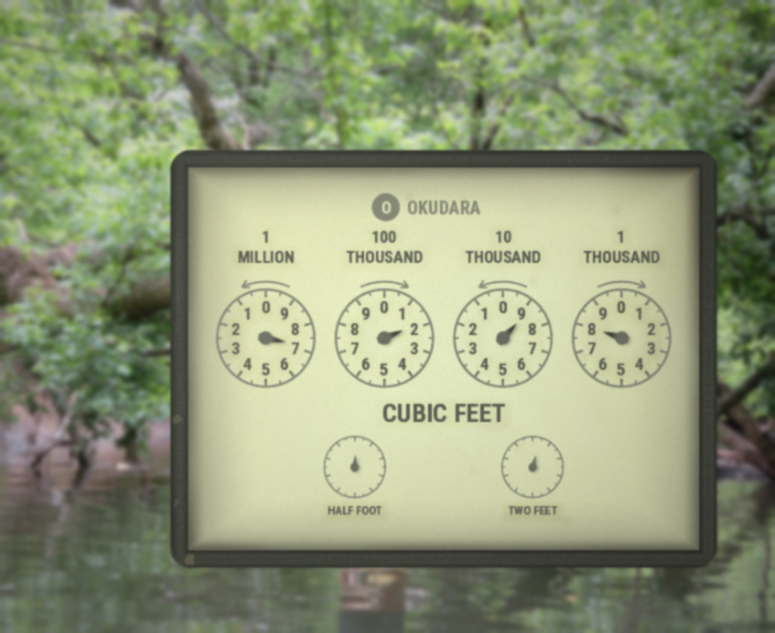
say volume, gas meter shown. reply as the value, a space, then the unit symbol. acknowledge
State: 718800 ft³
